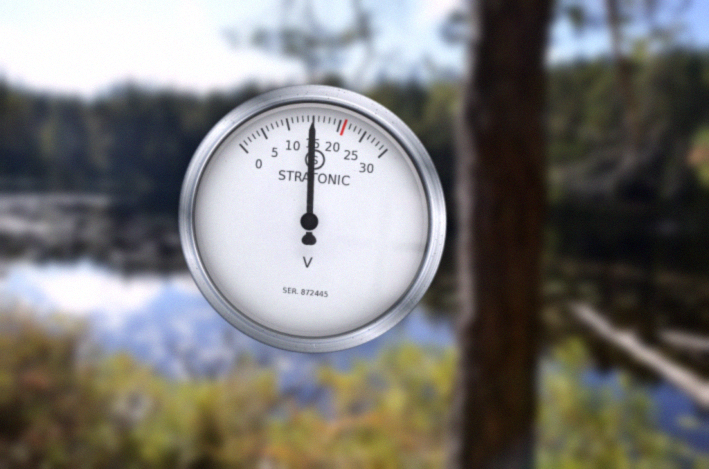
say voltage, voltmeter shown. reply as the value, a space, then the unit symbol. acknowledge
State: 15 V
